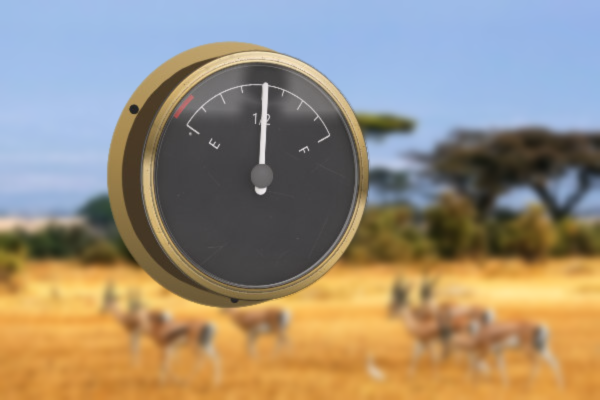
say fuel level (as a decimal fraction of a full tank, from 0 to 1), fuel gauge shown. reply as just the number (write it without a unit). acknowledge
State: 0.5
